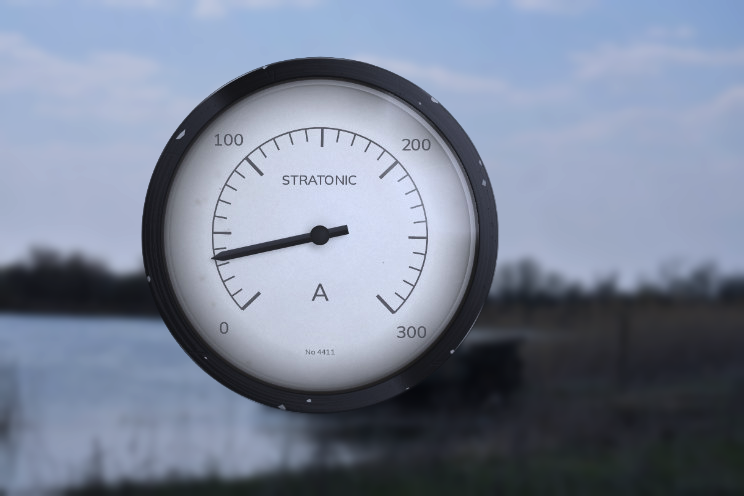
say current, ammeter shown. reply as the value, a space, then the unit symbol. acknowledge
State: 35 A
